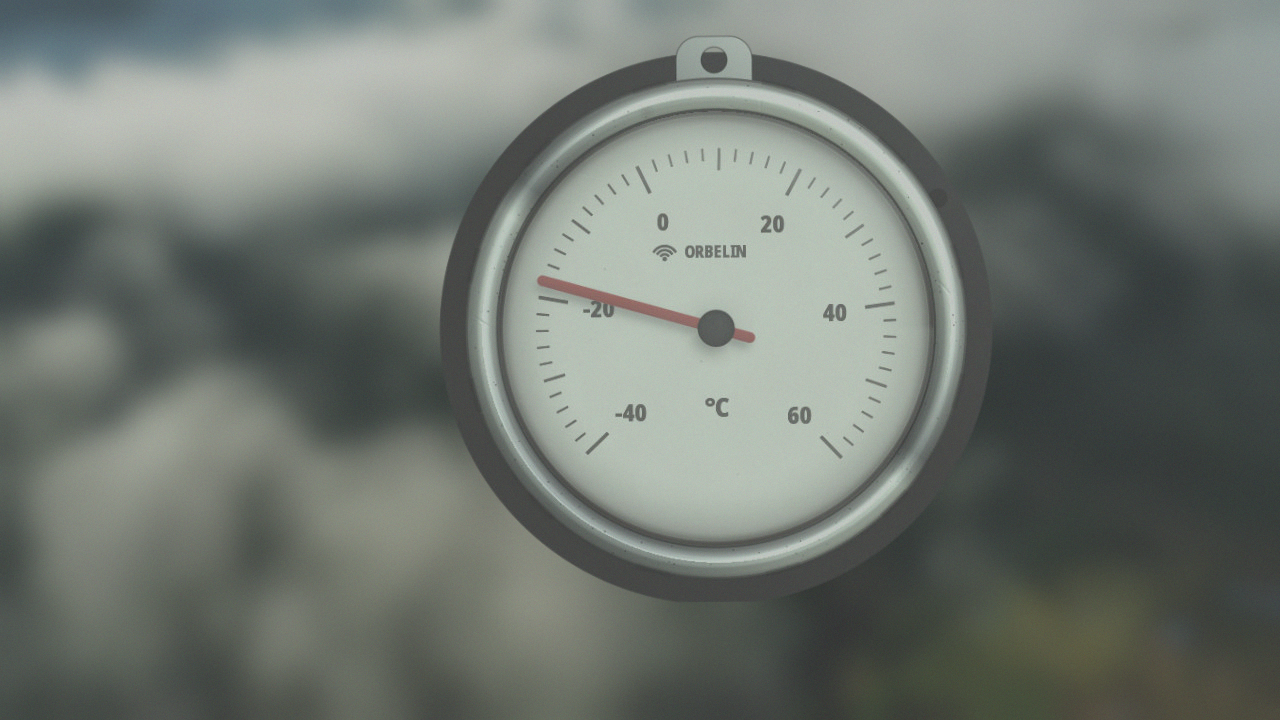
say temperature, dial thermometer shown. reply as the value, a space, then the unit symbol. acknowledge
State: -18 °C
